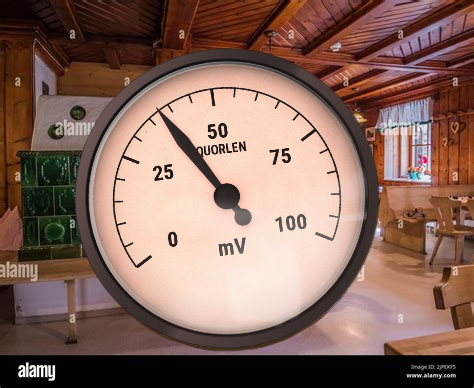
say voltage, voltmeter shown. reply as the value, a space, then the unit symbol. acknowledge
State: 37.5 mV
